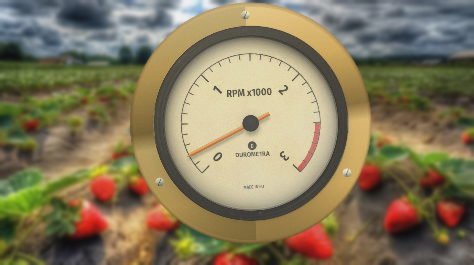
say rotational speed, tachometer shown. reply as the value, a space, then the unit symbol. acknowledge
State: 200 rpm
